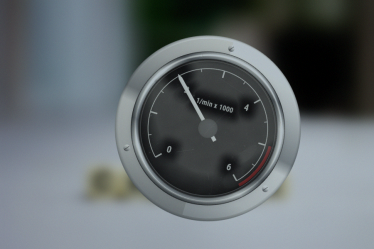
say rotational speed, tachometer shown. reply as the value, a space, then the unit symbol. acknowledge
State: 2000 rpm
